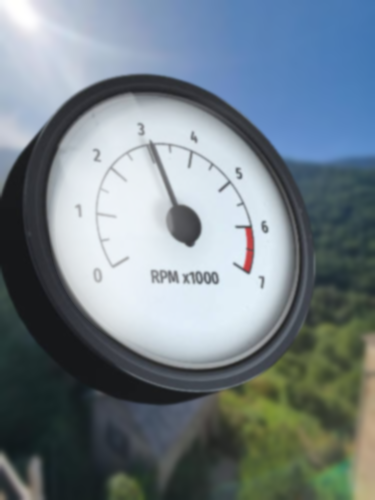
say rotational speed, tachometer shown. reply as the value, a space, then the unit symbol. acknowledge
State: 3000 rpm
